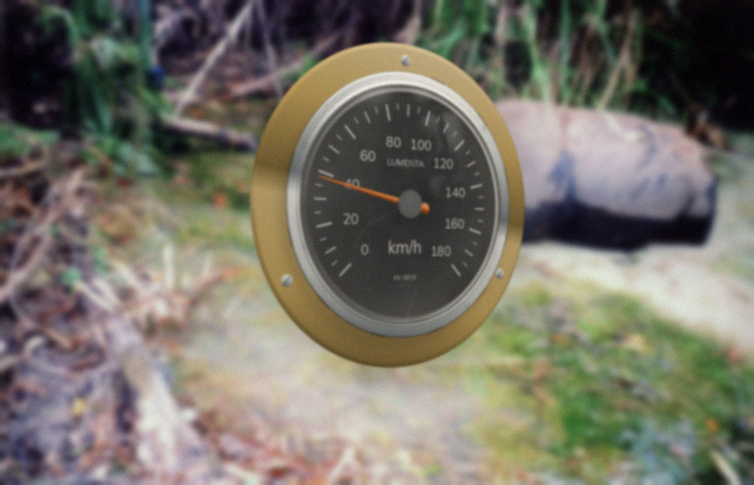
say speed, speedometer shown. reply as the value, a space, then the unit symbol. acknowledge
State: 37.5 km/h
